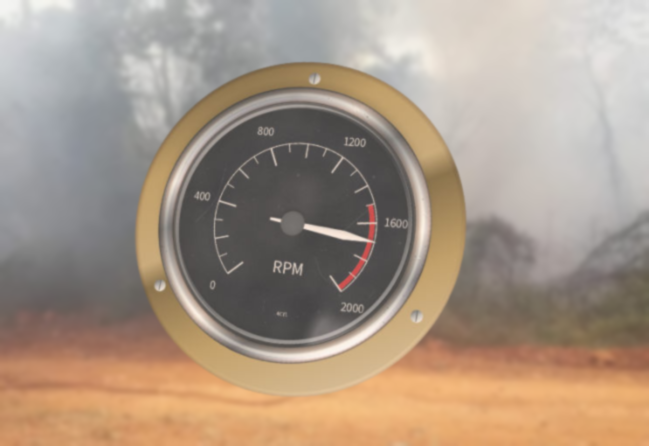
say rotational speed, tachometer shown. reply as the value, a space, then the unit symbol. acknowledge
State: 1700 rpm
